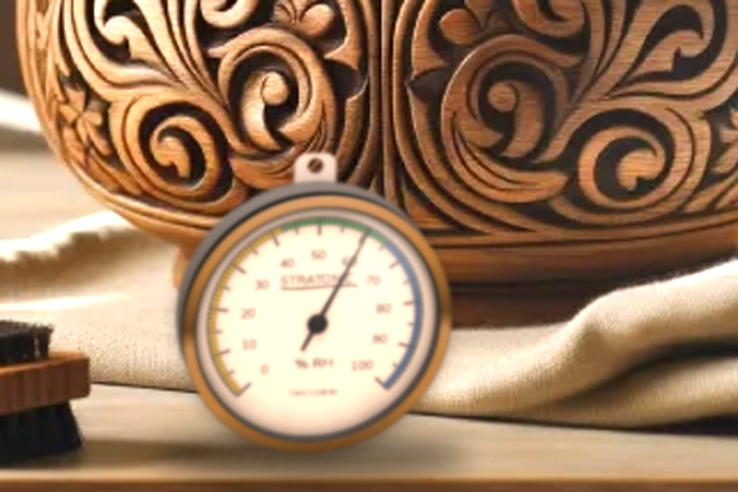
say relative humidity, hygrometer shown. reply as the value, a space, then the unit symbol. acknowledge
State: 60 %
